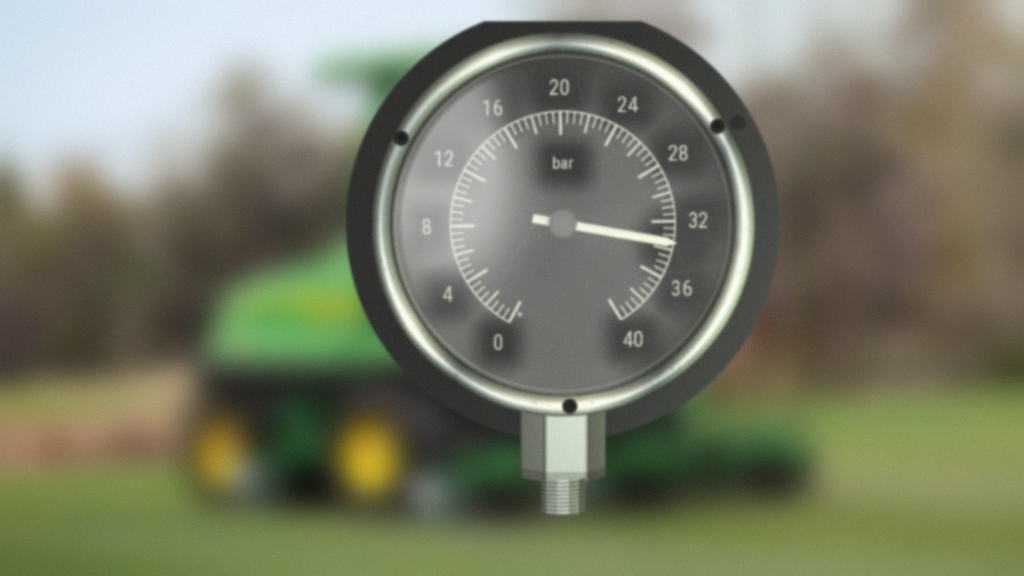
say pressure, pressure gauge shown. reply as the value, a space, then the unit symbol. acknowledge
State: 33.5 bar
